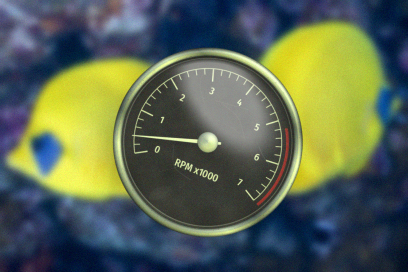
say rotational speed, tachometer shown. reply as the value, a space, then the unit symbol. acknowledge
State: 400 rpm
